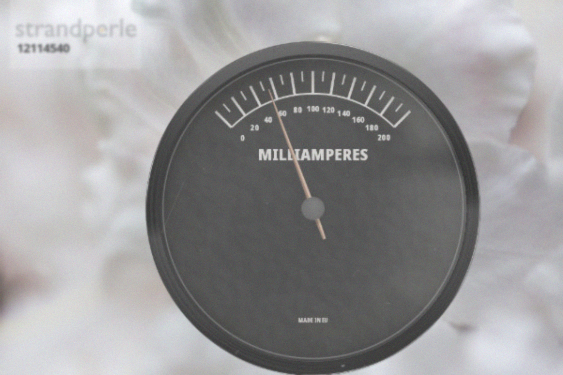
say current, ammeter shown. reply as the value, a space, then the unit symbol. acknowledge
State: 55 mA
